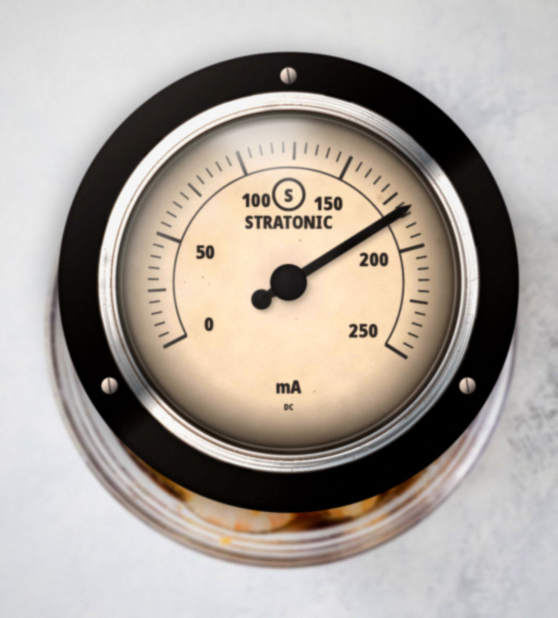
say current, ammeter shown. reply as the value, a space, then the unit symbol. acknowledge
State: 182.5 mA
